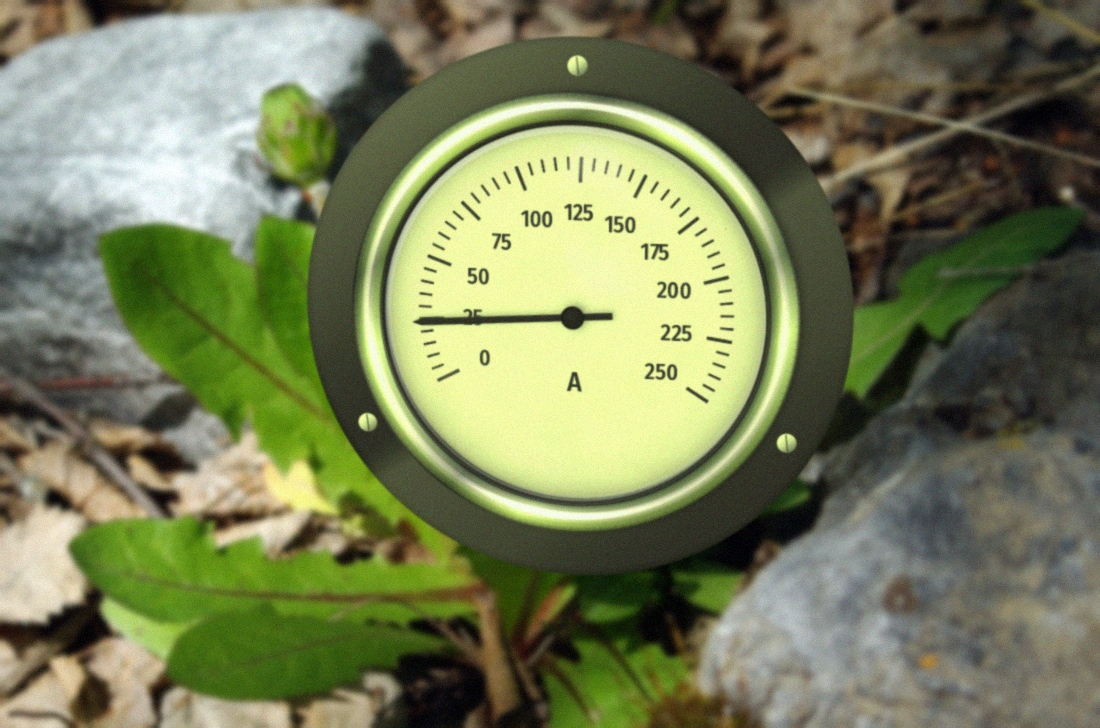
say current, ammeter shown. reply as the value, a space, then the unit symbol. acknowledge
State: 25 A
